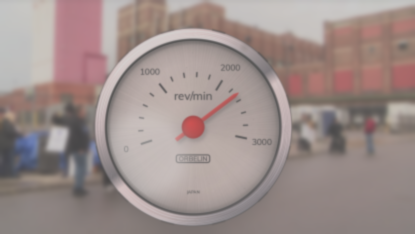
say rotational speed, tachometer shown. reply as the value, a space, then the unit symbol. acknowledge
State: 2300 rpm
